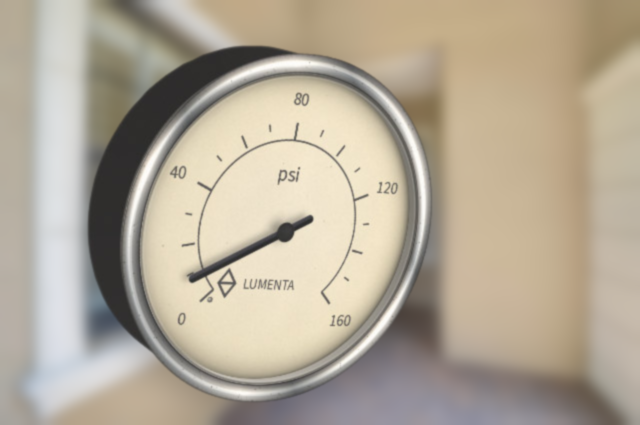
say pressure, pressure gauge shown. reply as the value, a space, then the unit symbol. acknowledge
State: 10 psi
